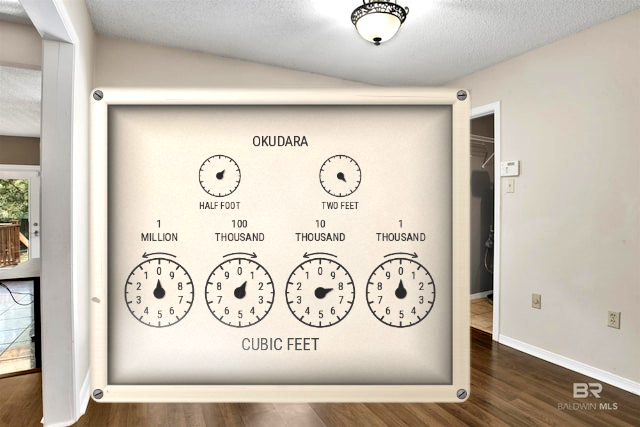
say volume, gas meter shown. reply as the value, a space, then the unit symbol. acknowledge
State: 8000 ft³
